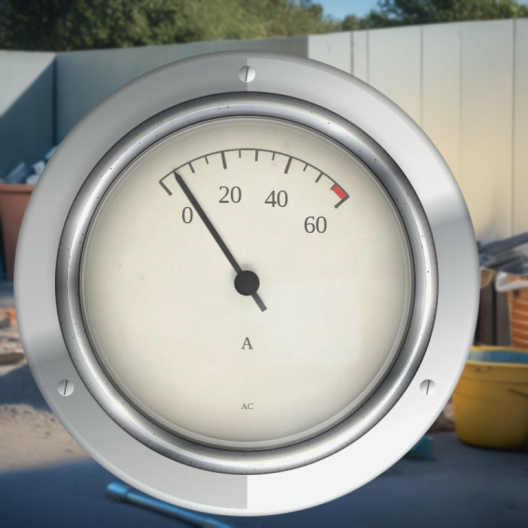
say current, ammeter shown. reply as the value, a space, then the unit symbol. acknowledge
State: 5 A
